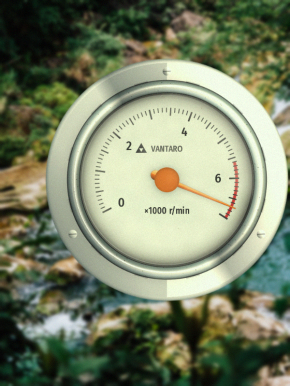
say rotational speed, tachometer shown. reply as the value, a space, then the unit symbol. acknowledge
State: 6700 rpm
